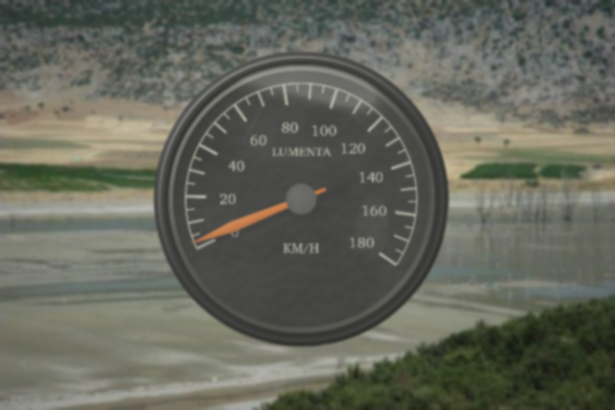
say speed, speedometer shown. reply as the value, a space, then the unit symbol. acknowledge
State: 2.5 km/h
